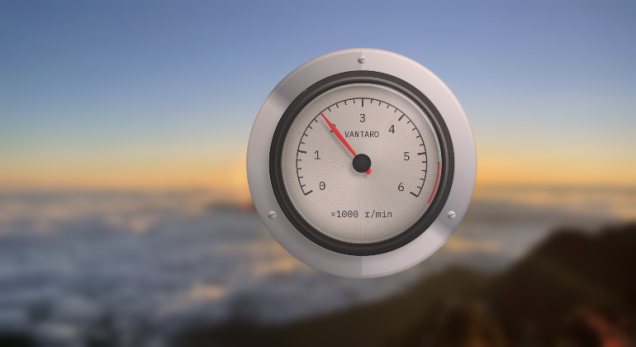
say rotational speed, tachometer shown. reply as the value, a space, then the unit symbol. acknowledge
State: 2000 rpm
